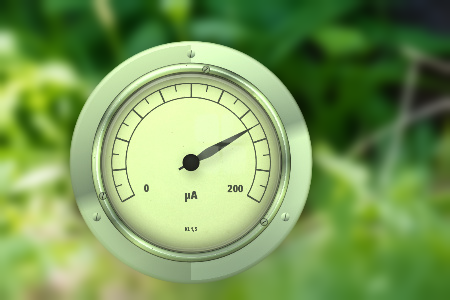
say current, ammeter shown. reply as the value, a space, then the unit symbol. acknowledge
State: 150 µA
